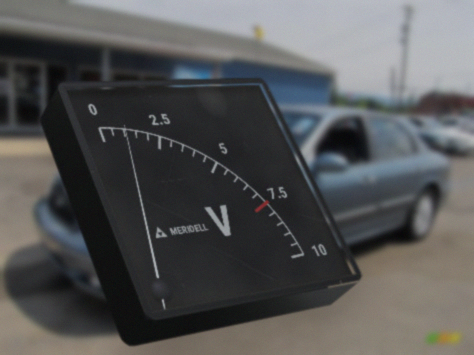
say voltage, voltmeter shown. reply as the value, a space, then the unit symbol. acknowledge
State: 1 V
